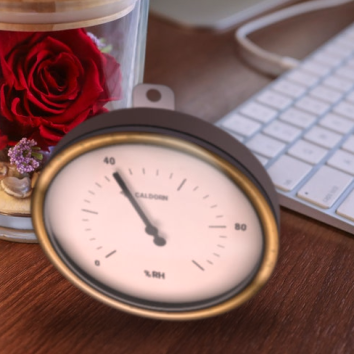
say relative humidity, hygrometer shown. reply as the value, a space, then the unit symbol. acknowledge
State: 40 %
